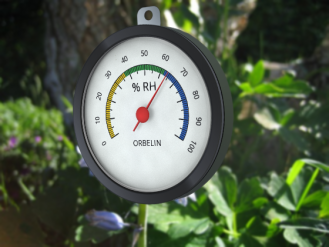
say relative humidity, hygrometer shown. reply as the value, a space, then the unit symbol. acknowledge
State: 65 %
